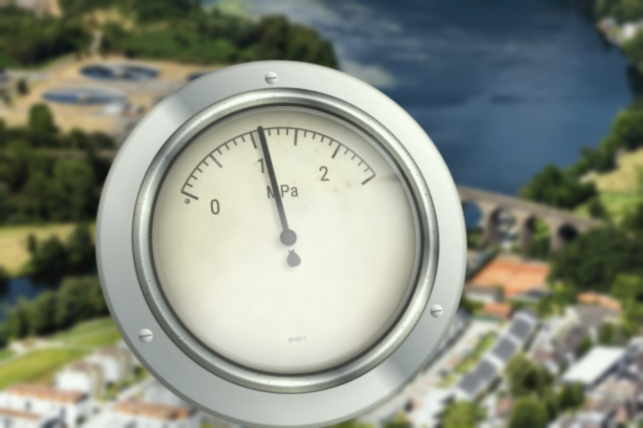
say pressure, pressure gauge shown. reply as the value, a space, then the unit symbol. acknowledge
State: 1.1 MPa
